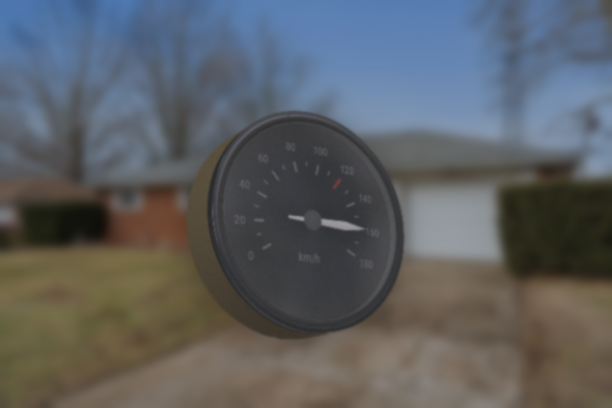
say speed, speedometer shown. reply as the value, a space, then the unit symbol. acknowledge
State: 160 km/h
